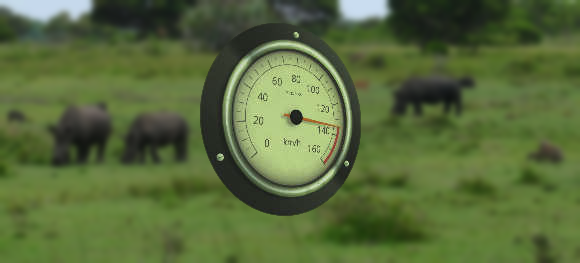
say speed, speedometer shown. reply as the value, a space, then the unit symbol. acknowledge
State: 135 km/h
